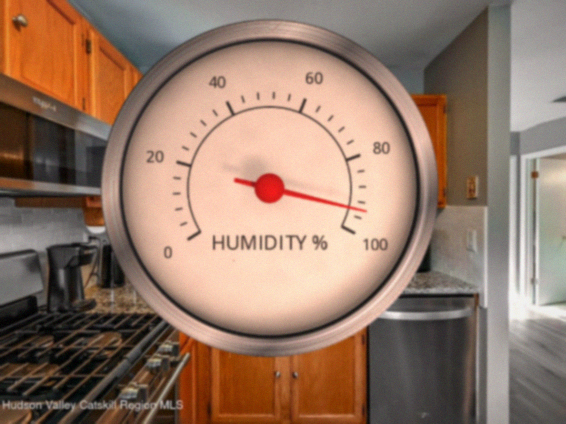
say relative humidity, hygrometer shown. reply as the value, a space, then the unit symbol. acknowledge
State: 94 %
